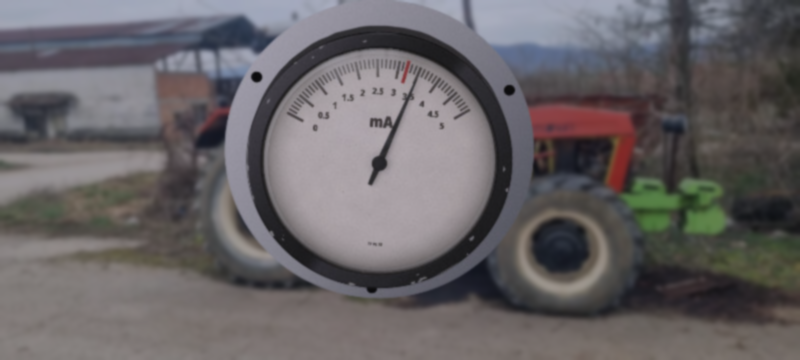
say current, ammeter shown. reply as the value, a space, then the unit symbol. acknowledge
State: 3.5 mA
